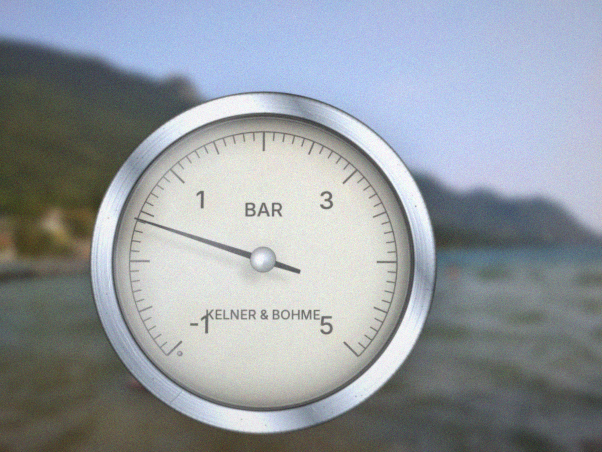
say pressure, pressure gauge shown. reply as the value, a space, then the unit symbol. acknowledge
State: 0.4 bar
